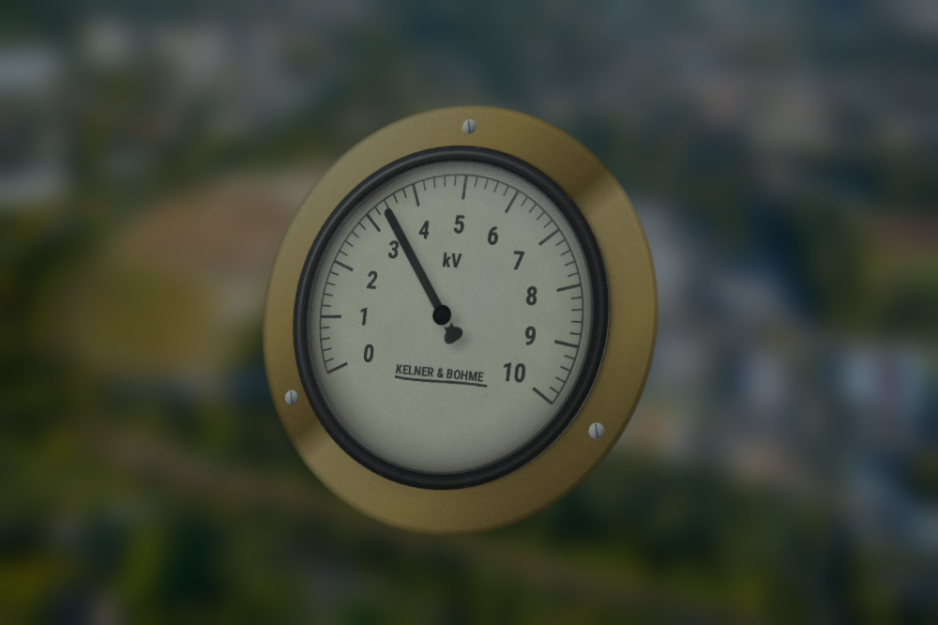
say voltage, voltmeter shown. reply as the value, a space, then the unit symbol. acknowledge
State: 3.4 kV
